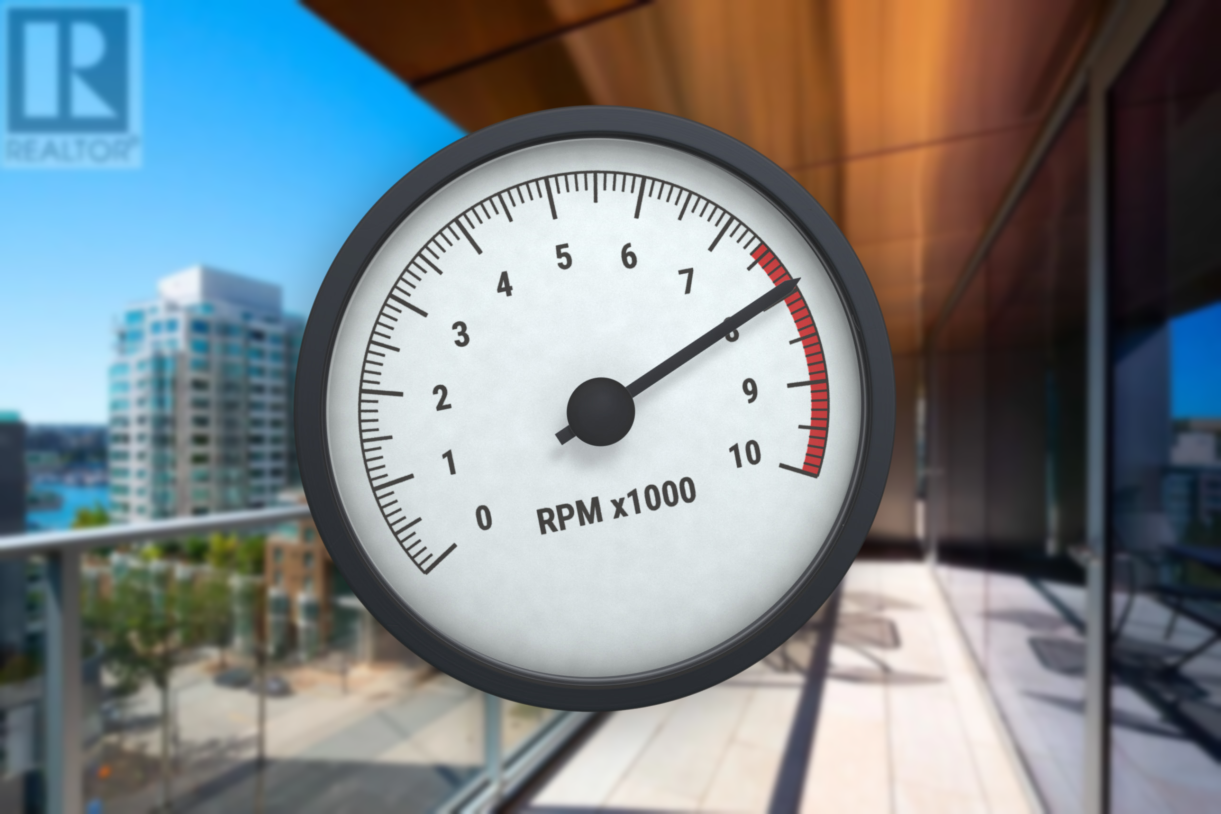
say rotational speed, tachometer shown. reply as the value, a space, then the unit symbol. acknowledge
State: 7900 rpm
